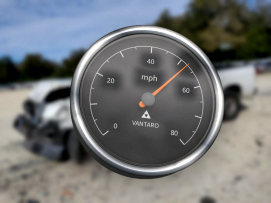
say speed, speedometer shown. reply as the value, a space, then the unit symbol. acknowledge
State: 52.5 mph
